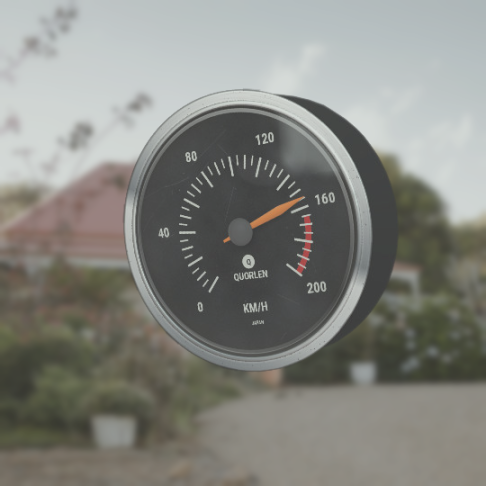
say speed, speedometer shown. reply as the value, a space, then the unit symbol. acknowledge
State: 155 km/h
